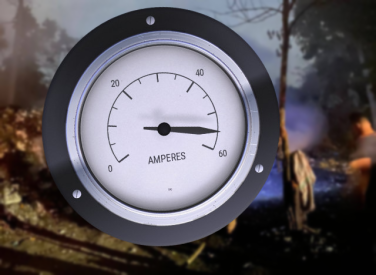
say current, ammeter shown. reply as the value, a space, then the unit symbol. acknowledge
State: 55 A
